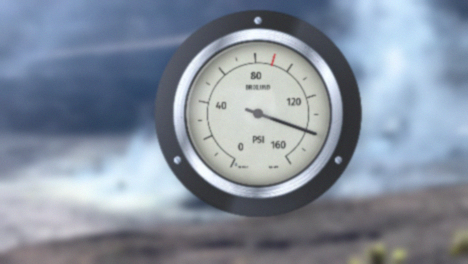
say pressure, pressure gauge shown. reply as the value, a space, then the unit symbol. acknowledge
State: 140 psi
